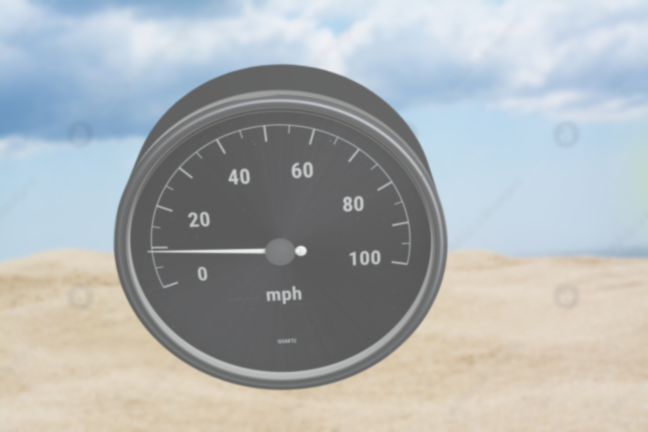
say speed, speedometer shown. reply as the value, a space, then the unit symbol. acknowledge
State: 10 mph
